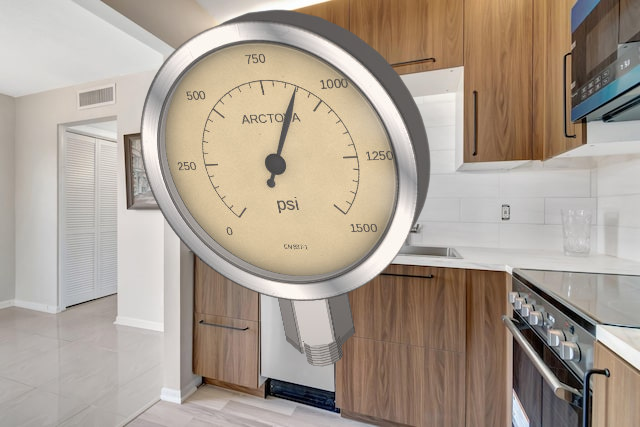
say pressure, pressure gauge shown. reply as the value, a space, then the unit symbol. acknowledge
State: 900 psi
